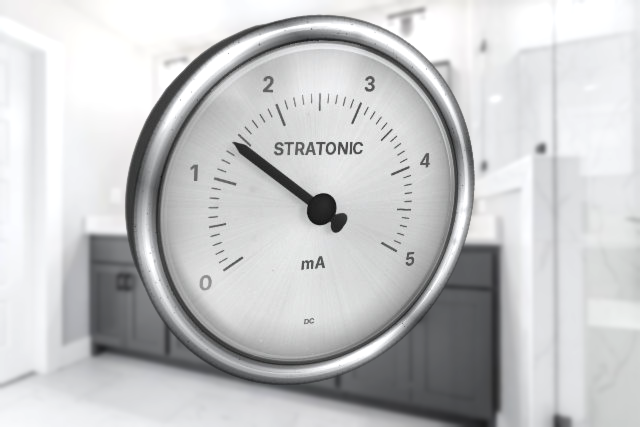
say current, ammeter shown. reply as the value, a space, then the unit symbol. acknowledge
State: 1.4 mA
